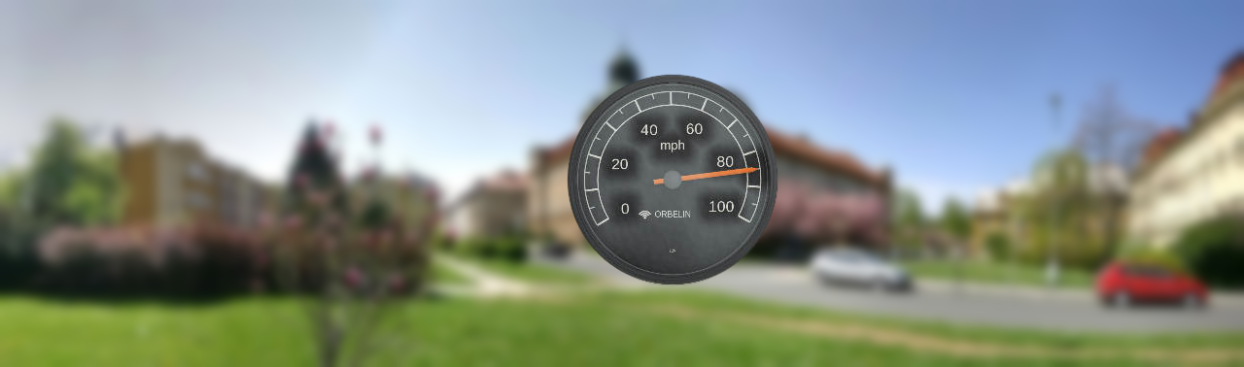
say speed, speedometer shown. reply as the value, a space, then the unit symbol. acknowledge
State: 85 mph
